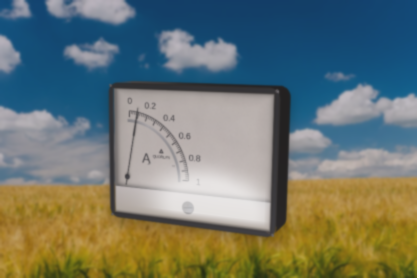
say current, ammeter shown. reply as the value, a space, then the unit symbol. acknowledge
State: 0.1 A
